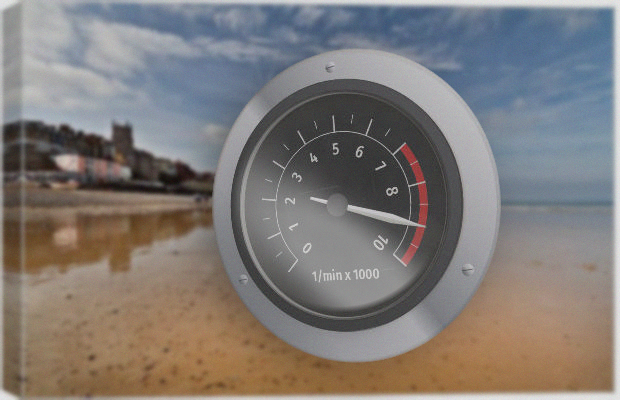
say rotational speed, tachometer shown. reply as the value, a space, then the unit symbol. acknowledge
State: 9000 rpm
